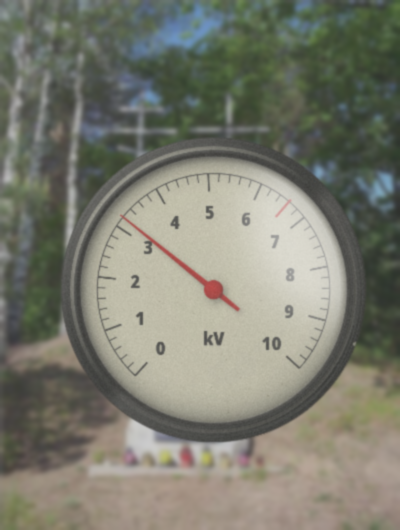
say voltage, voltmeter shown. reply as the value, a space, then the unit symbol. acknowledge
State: 3.2 kV
